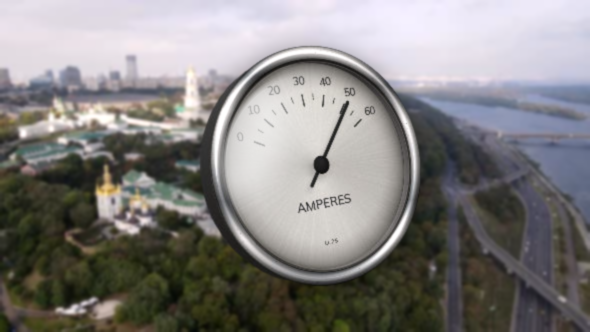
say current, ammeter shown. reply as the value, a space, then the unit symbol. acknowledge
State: 50 A
